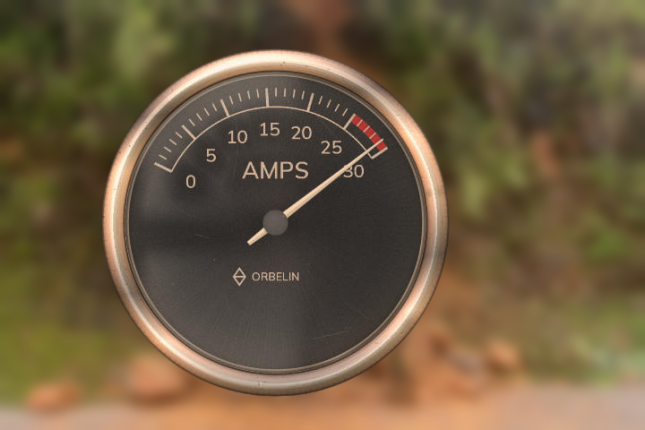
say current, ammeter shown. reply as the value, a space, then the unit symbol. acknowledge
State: 29 A
